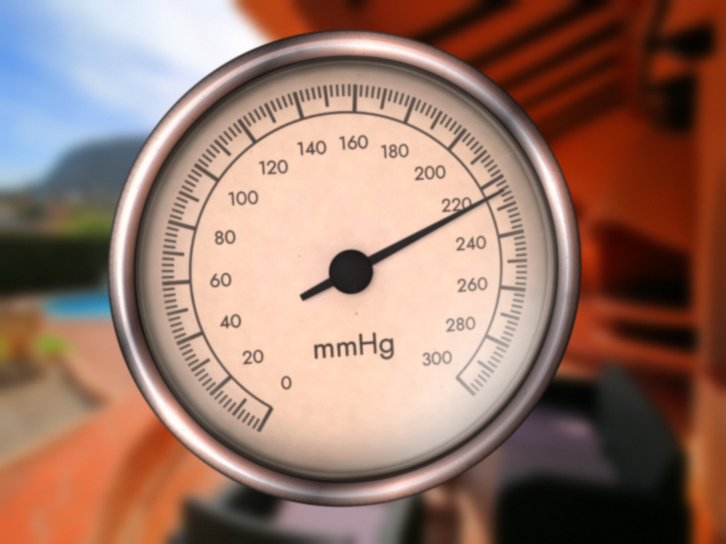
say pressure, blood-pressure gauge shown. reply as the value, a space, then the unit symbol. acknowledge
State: 224 mmHg
